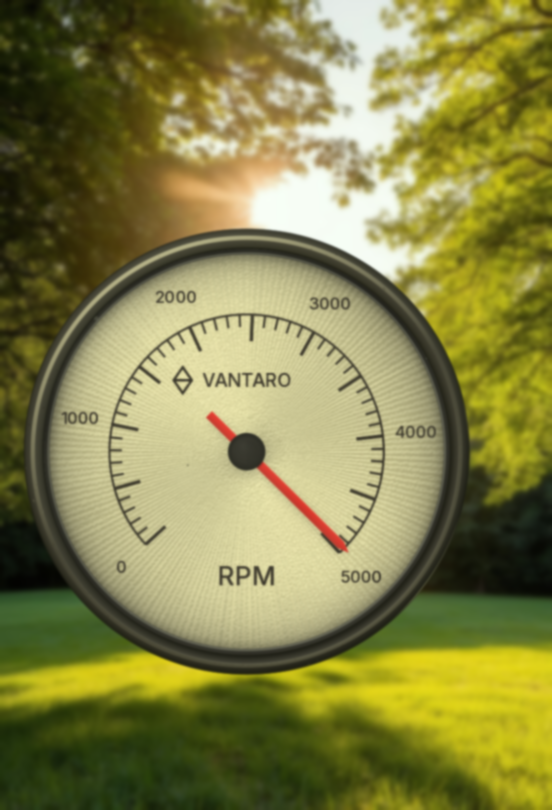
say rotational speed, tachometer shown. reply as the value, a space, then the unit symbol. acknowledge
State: 4950 rpm
